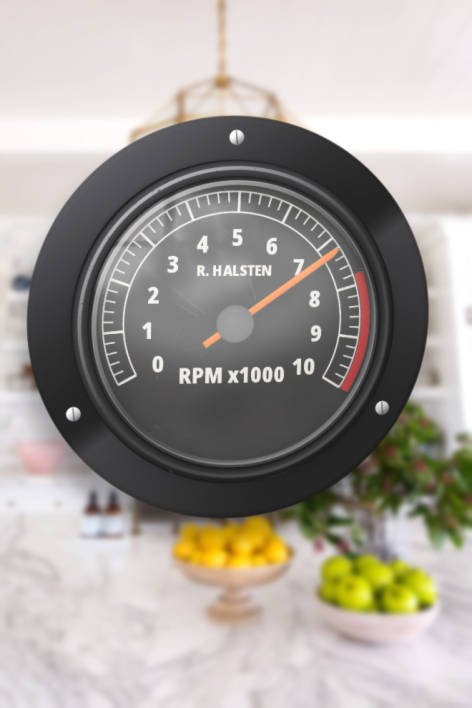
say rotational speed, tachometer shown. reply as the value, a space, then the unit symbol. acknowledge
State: 7200 rpm
